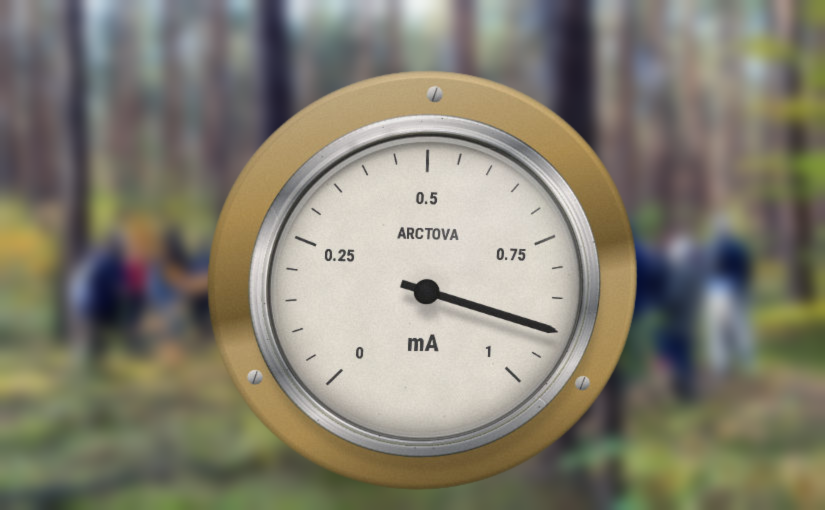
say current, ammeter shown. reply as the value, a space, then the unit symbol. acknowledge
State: 0.9 mA
